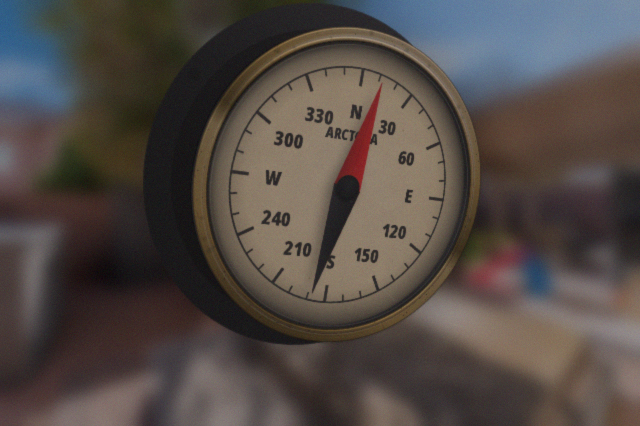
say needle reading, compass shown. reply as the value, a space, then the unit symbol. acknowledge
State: 10 °
